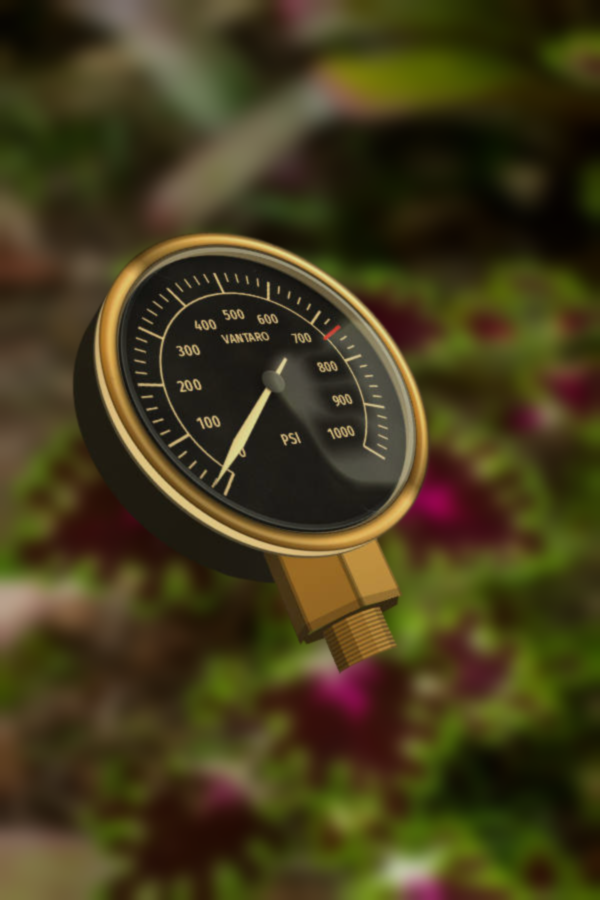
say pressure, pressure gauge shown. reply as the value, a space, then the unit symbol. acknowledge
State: 20 psi
